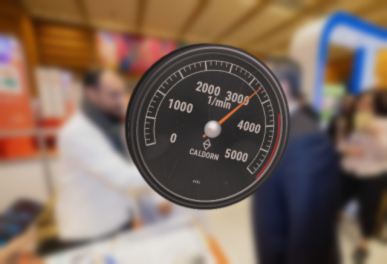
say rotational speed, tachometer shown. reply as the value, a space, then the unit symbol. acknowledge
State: 3200 rpm
